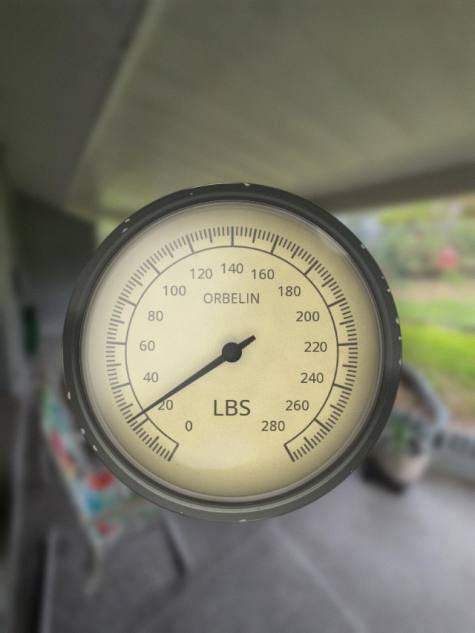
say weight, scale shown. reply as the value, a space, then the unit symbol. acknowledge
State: 24 lb
